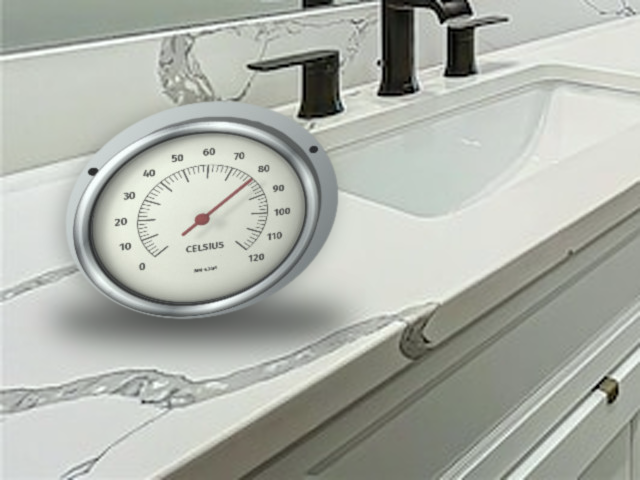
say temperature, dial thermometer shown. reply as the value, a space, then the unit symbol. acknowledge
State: 80 °C
